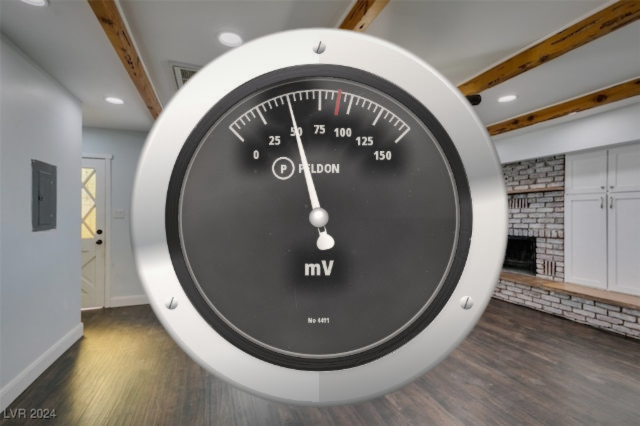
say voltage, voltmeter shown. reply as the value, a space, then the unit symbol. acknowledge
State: 50 mV
